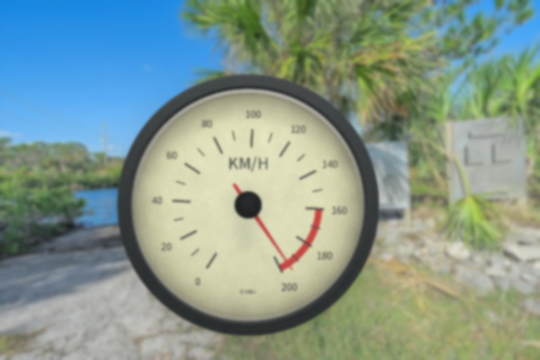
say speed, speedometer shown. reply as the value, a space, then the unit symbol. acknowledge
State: 195 km/h
